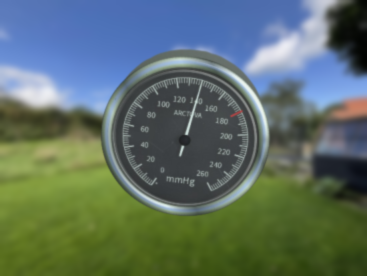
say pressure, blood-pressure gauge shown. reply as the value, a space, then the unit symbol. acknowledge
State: 140 mmHg
